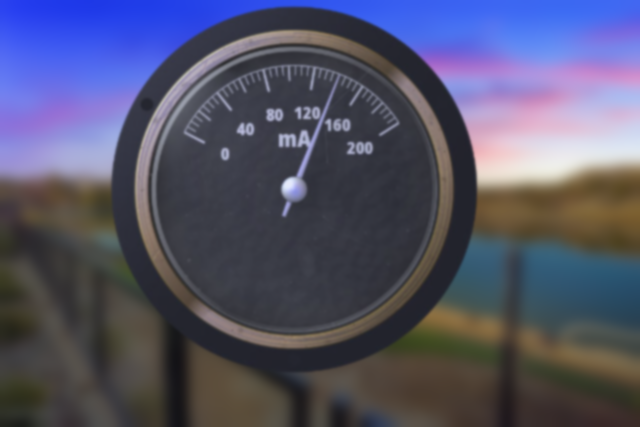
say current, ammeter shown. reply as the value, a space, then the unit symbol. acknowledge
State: 140 mA
